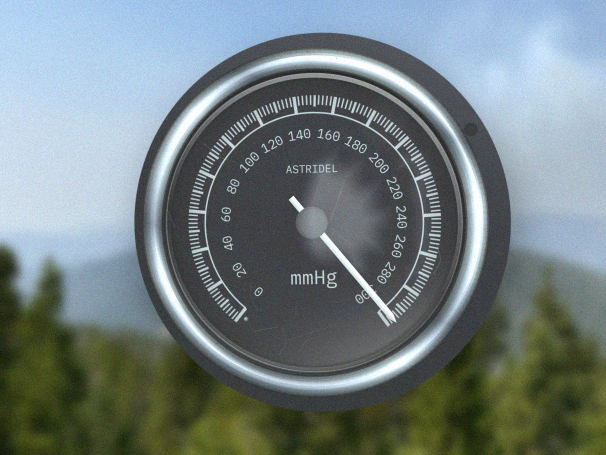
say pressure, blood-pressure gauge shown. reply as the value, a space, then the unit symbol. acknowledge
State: 296 mmHg
